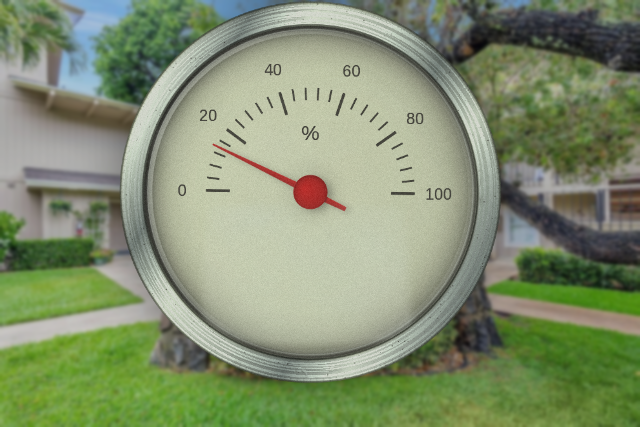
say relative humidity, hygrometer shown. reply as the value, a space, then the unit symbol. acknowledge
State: 14 %
